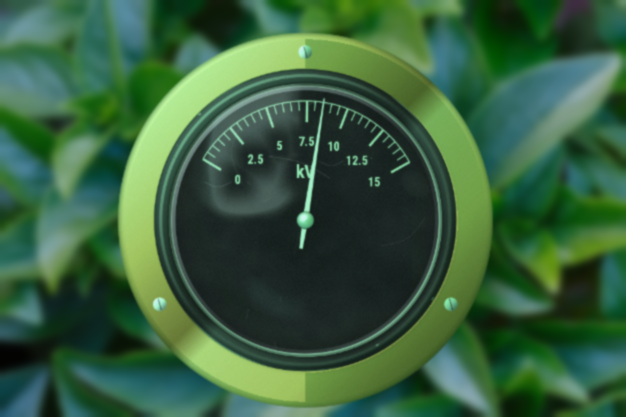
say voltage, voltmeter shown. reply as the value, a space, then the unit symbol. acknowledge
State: 8.5 kV
